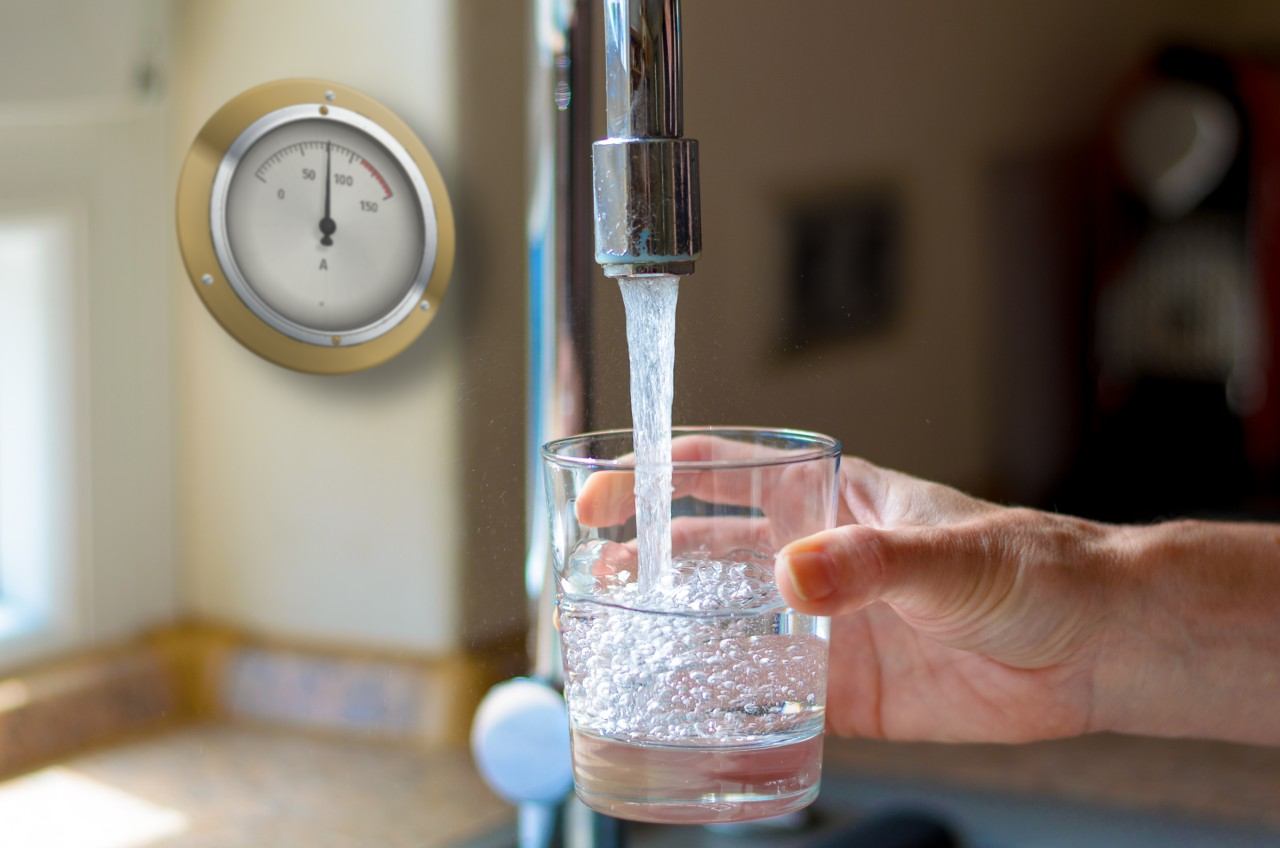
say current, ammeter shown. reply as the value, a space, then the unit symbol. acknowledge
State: 75 A
